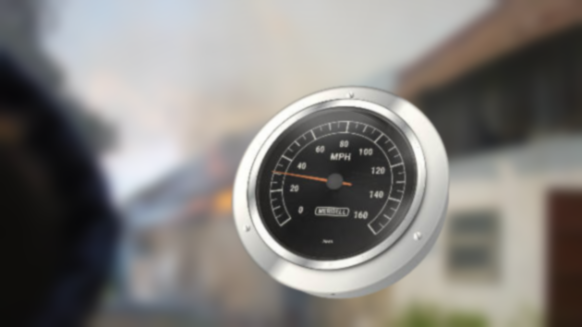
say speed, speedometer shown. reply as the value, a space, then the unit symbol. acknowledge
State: 30 mph
